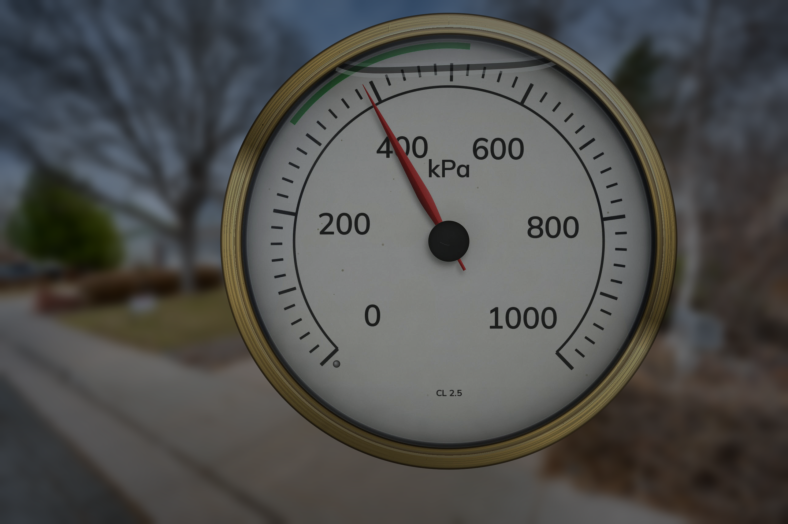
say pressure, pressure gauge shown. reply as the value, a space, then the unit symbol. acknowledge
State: 390 kPa
